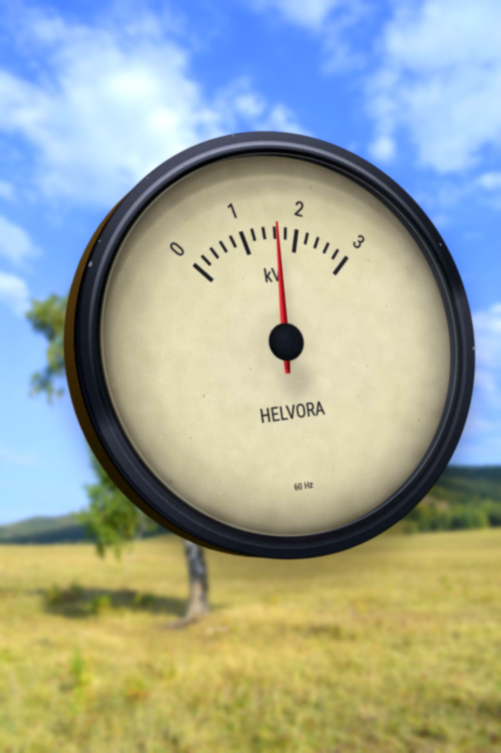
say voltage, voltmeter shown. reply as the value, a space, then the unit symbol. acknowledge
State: 1.6 kV
